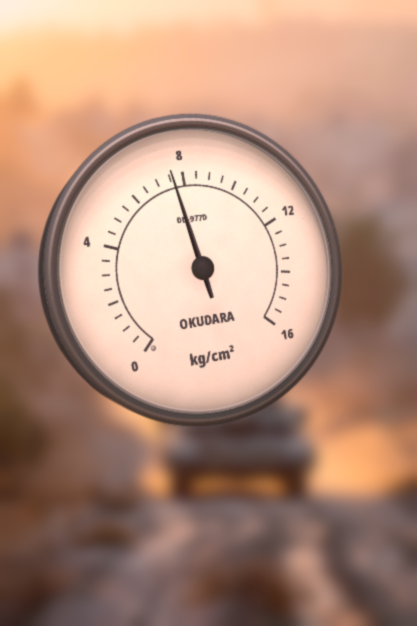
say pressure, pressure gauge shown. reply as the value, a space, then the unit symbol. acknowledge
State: 7.5 kg/cm²
